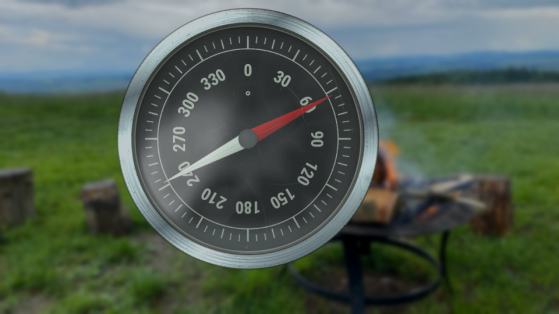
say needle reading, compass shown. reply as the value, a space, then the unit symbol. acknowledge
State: 62.5 °
